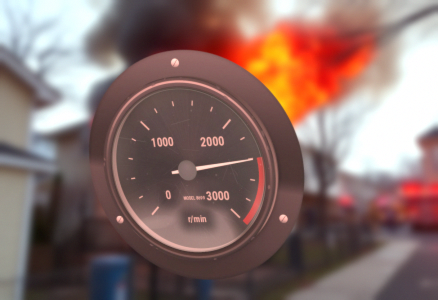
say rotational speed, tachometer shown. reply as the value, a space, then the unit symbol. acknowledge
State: 2400 rpm
